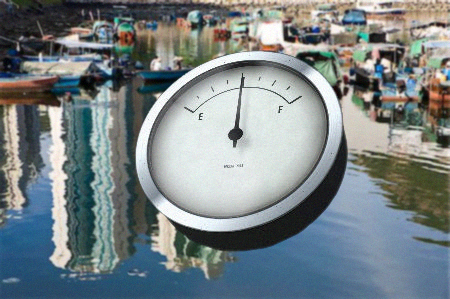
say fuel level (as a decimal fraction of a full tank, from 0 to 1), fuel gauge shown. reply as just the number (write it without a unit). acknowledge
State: 0.5
